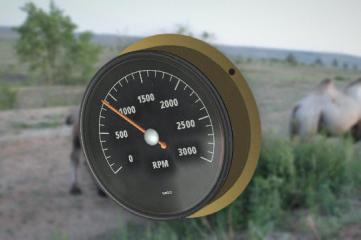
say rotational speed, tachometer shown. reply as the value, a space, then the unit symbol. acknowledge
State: 900 rpm
